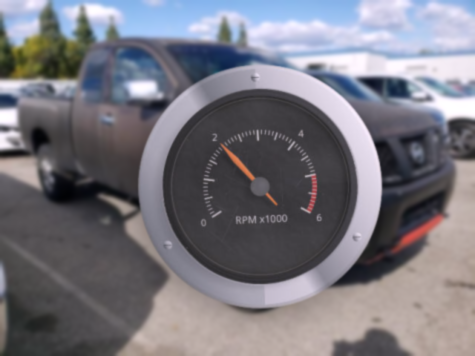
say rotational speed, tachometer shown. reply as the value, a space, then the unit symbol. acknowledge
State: 2000 rpm
